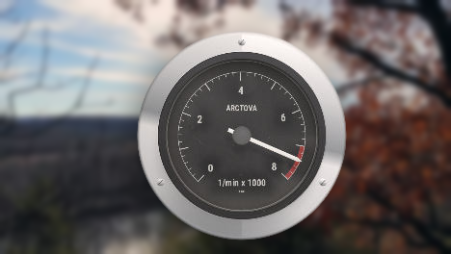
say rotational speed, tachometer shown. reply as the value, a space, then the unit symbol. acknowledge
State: 7400 rpm
